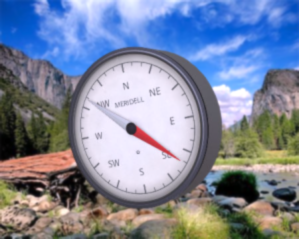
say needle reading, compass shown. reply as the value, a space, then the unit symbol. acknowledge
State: 130 °
